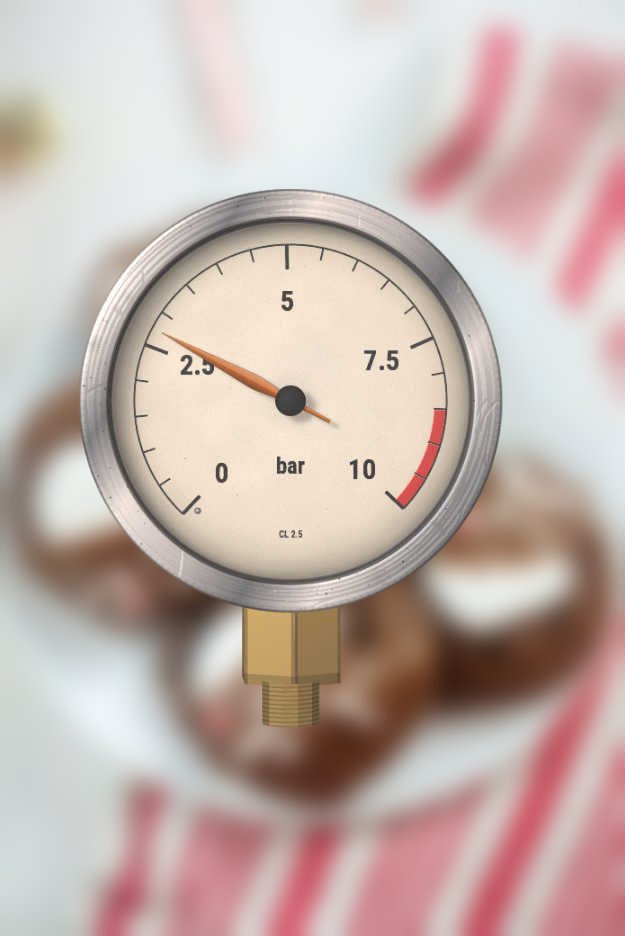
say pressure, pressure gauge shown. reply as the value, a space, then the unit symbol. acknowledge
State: 2.75 bar
